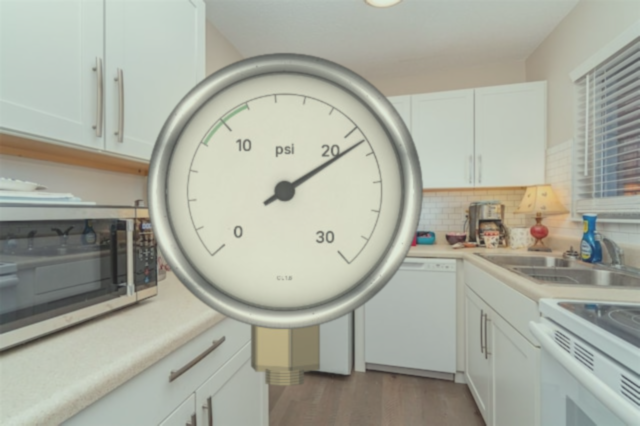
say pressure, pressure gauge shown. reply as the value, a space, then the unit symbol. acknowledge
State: 21 psi
